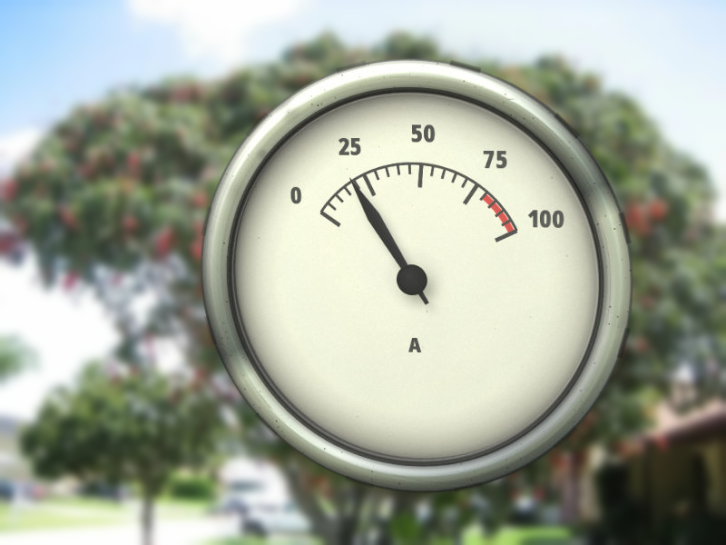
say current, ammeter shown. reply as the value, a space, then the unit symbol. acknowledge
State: 20 A
